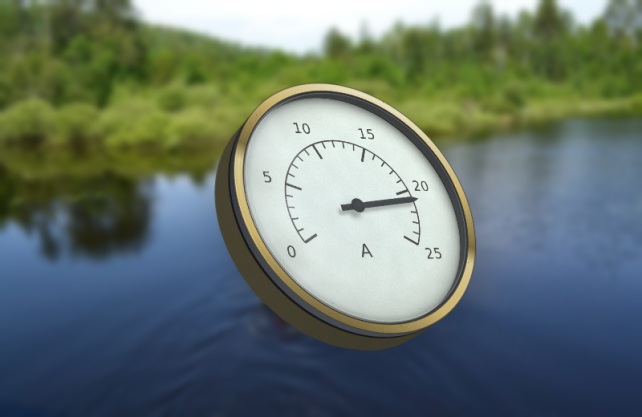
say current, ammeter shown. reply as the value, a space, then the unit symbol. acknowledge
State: 21 A
